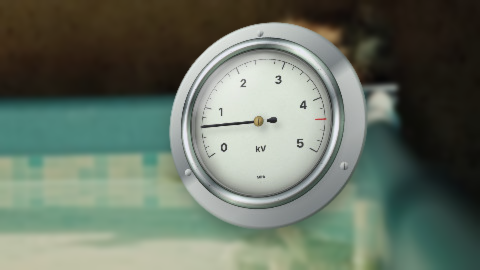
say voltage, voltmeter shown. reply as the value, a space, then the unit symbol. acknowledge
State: 0.6 kV
